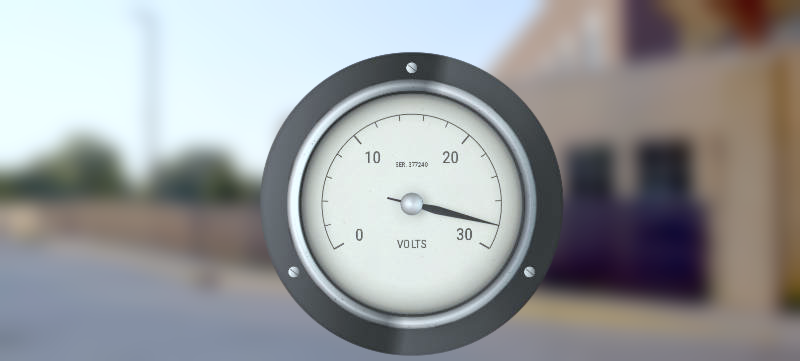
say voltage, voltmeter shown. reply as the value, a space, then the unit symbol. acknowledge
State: 28 V
